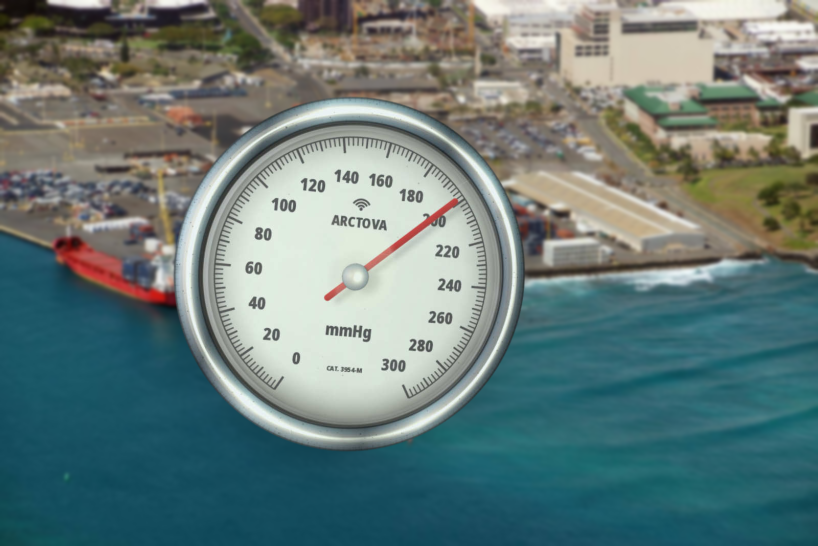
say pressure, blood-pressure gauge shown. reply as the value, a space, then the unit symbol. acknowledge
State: 198 mmHg
